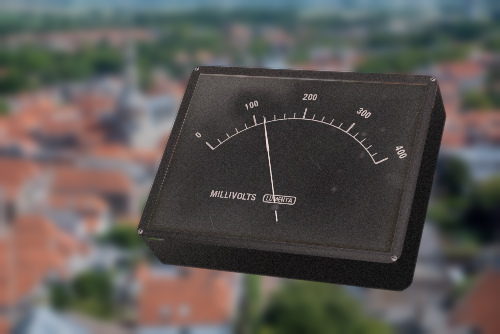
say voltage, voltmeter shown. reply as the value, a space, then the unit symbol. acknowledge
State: 120 mV
